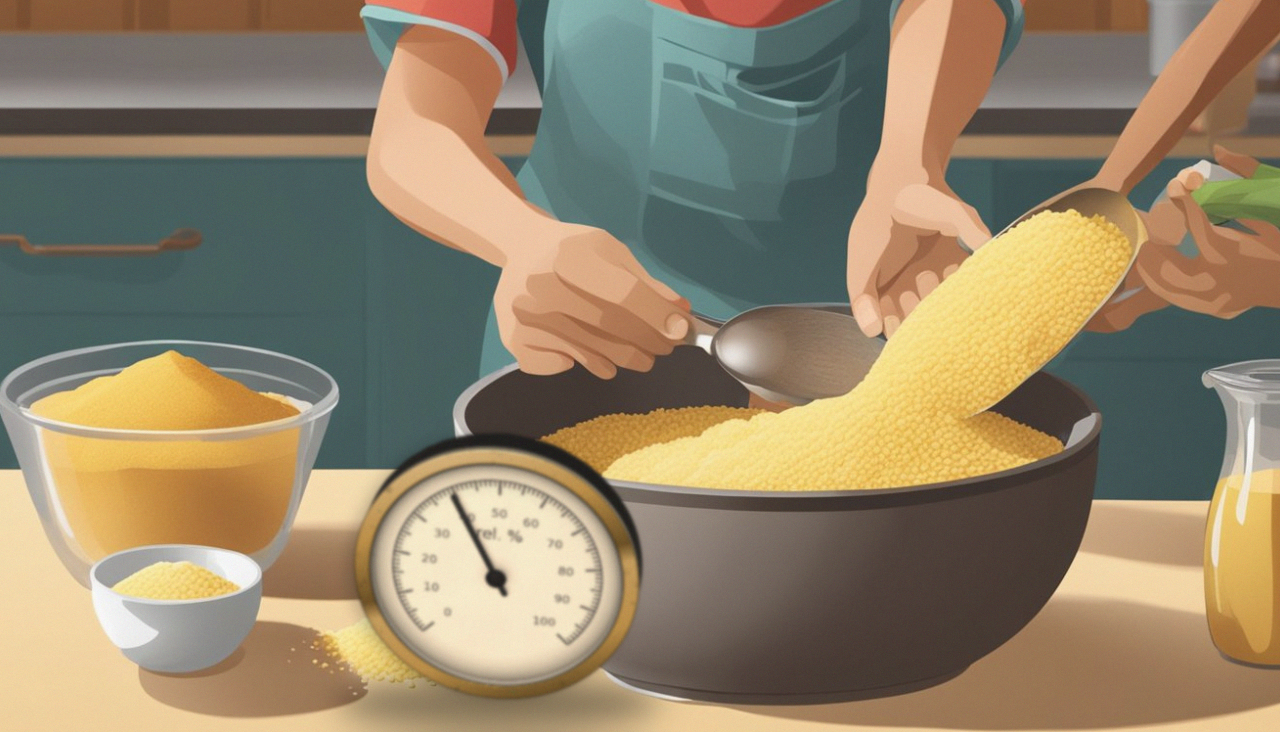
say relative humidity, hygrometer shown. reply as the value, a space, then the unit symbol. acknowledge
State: 40 %
